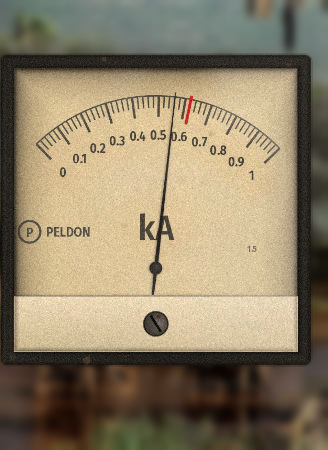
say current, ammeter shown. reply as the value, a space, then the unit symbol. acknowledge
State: 0.56 kA
